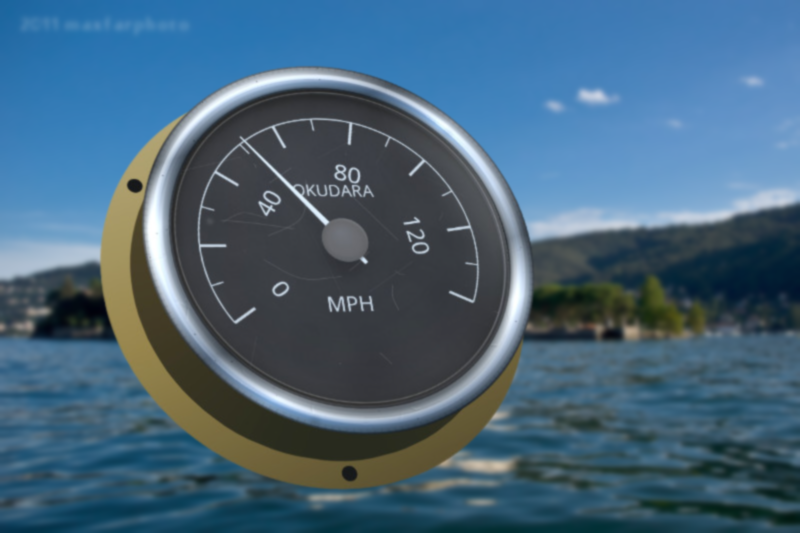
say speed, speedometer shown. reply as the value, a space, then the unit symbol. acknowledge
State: 50 mph
